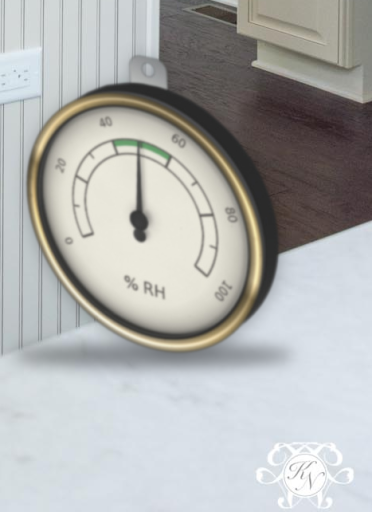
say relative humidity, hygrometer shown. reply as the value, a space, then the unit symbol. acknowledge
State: 50 %
